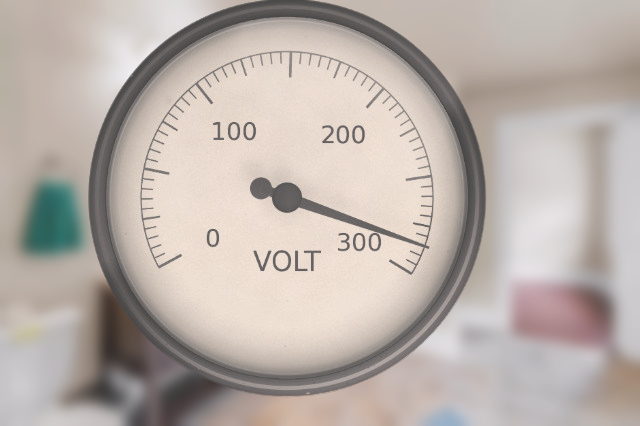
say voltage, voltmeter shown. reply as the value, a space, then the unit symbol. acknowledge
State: 285 V
